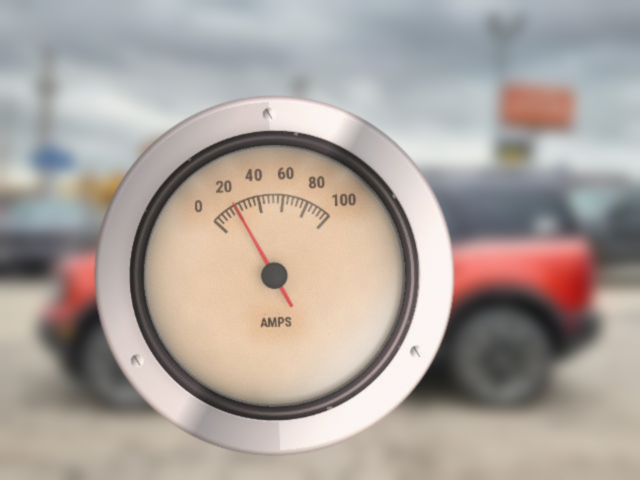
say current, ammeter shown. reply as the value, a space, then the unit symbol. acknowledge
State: 20 A
